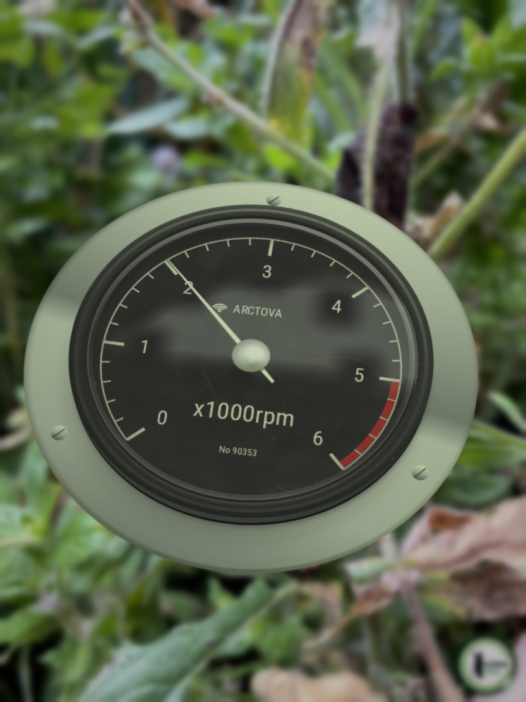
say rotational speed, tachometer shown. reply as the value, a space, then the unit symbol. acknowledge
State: 2000 rpm
